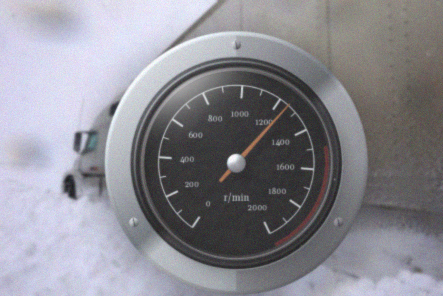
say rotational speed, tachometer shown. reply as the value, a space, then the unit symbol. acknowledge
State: 1250 rpm
